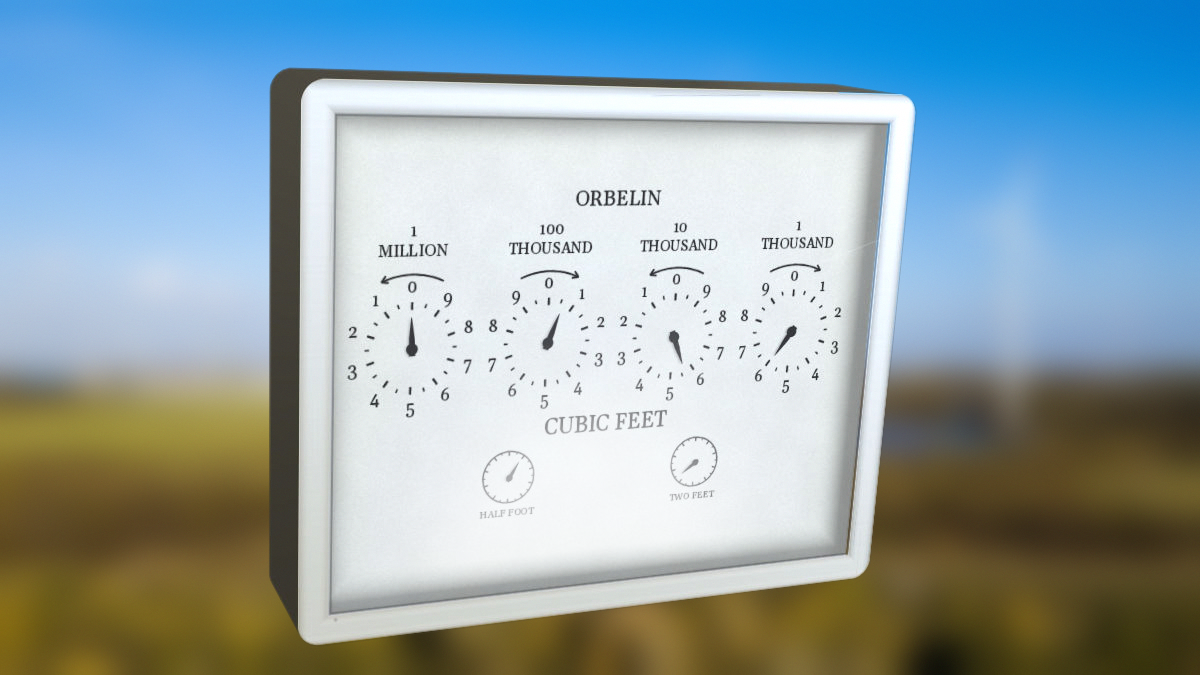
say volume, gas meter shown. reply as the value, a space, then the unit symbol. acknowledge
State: 5600 ft³
